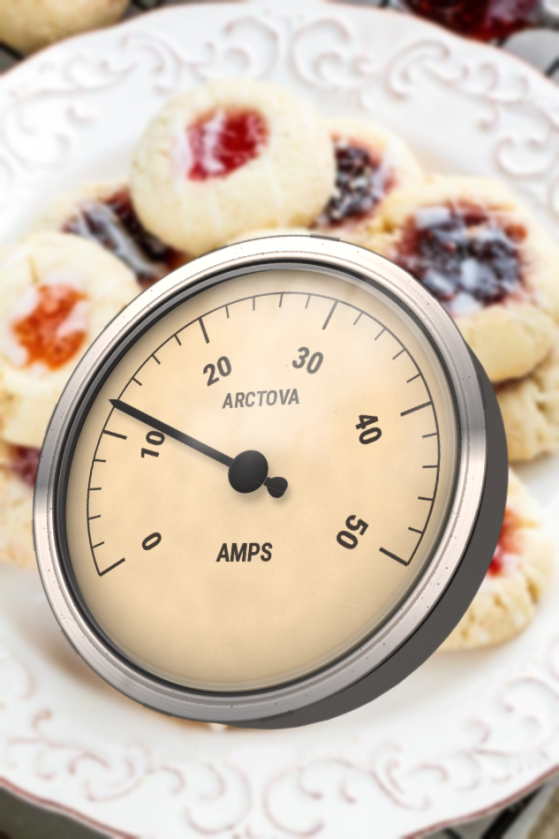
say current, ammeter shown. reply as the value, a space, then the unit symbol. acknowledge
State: 12 A
